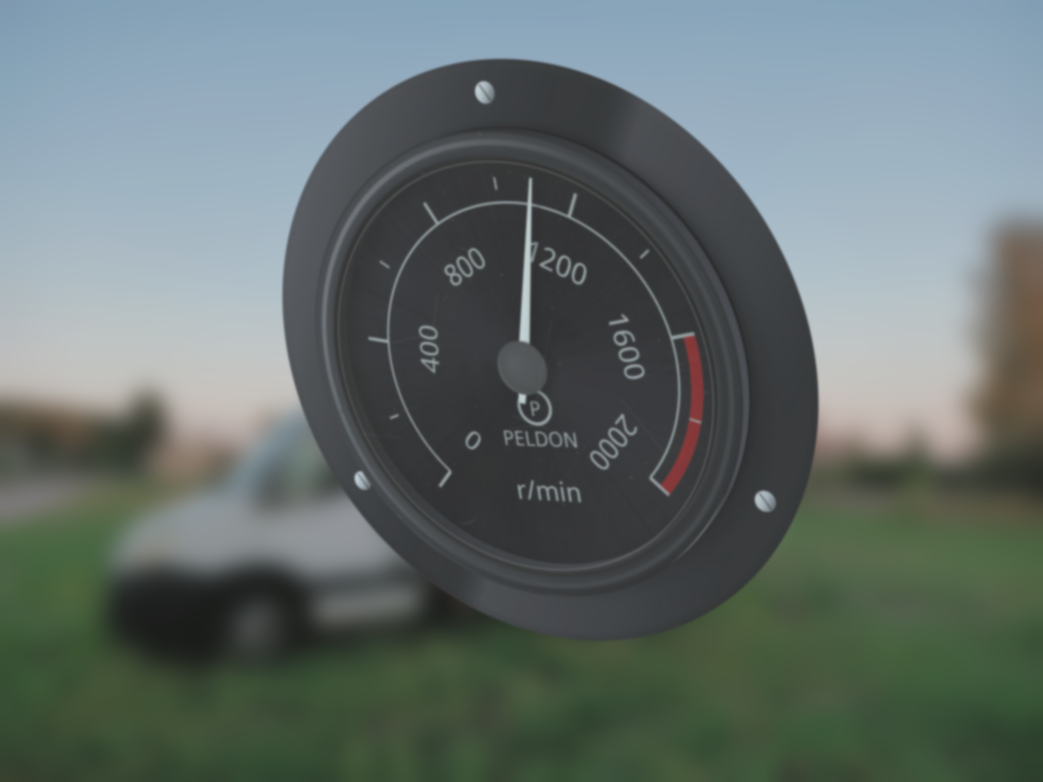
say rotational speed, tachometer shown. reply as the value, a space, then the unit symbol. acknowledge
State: 1100 rpm
